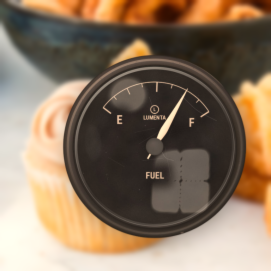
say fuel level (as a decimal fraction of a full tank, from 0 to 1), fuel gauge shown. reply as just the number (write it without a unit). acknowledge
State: 0.75
